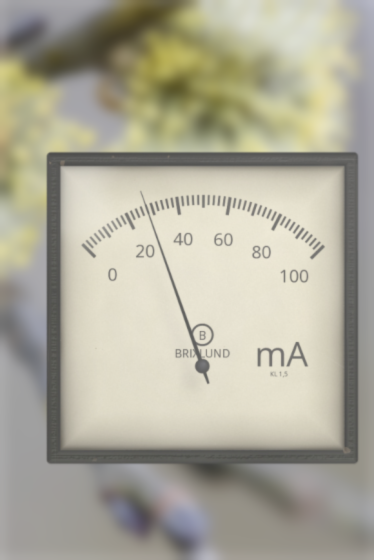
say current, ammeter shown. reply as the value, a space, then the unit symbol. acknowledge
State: 28 mA
